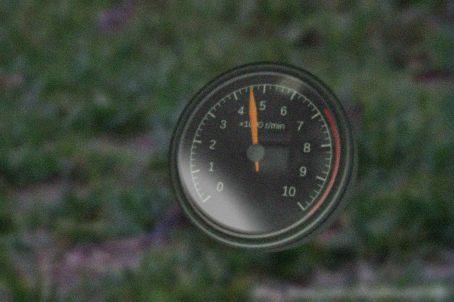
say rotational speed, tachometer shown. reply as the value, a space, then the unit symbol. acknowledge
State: 4600 rpm
